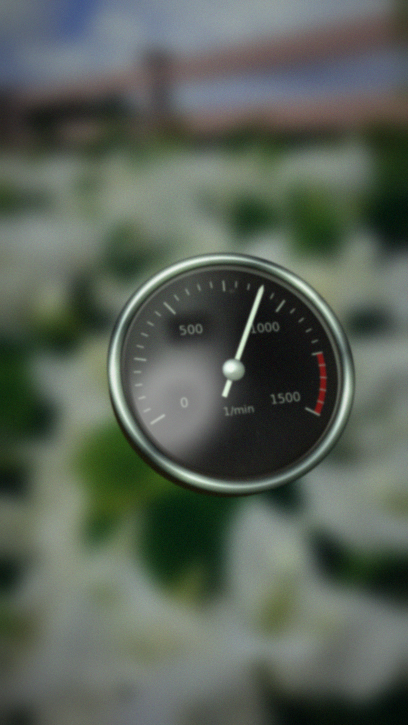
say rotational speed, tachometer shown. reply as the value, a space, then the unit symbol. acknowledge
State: 900 rpm
